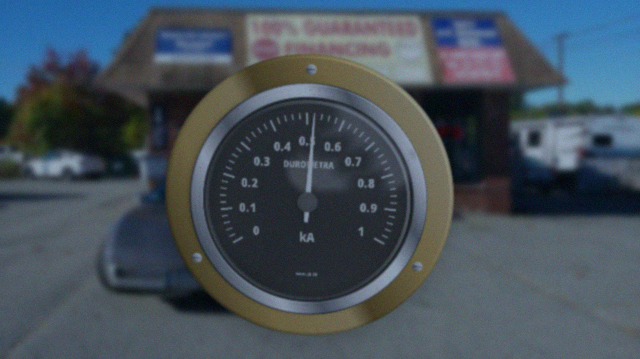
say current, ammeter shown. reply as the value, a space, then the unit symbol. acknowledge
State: 0.52 kA
